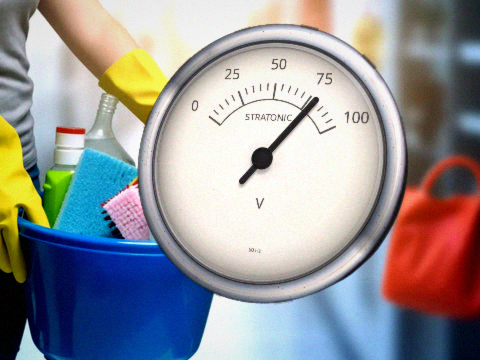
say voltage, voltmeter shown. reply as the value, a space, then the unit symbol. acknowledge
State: 80 V
